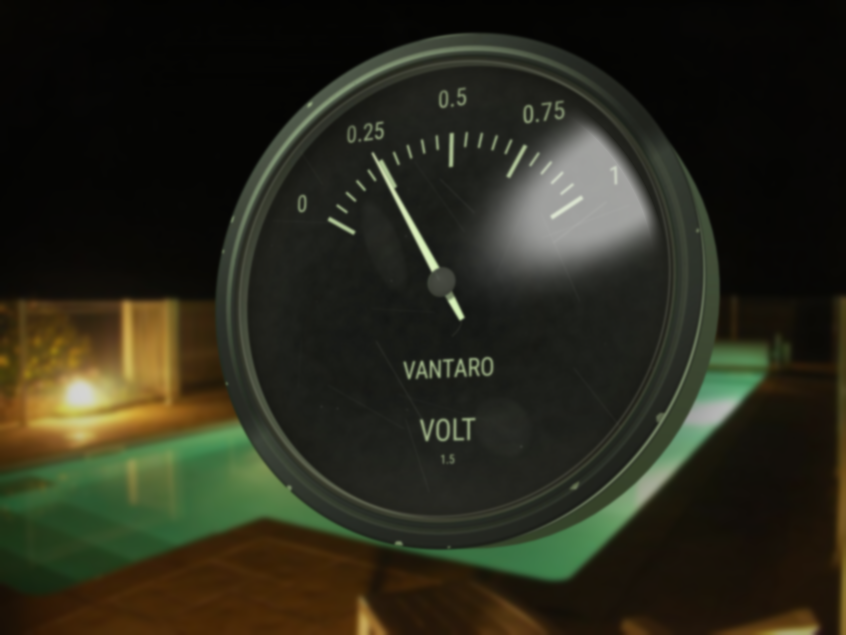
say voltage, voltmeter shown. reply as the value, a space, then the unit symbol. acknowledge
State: 0.25 V
